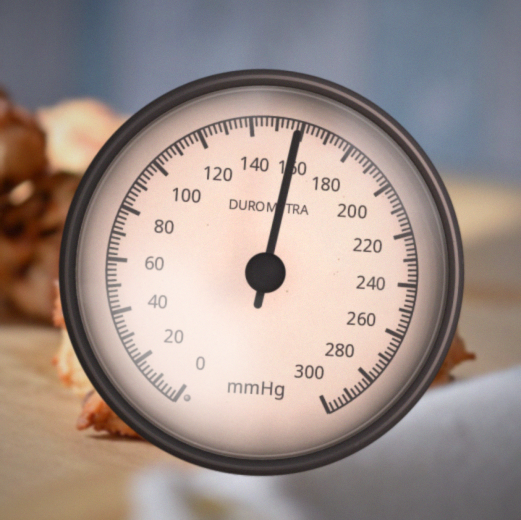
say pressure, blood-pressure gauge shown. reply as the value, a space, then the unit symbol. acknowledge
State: 158 mmHg
